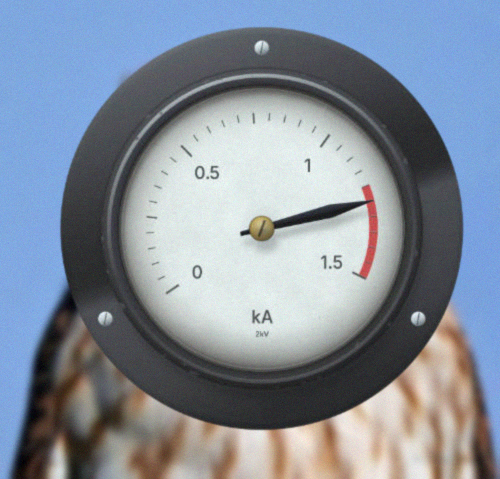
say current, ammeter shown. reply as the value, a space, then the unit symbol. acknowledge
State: 1.25 kA
